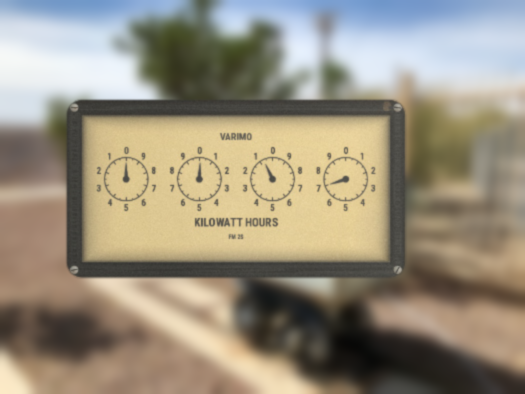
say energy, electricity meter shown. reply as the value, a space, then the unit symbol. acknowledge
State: 7 kWh
